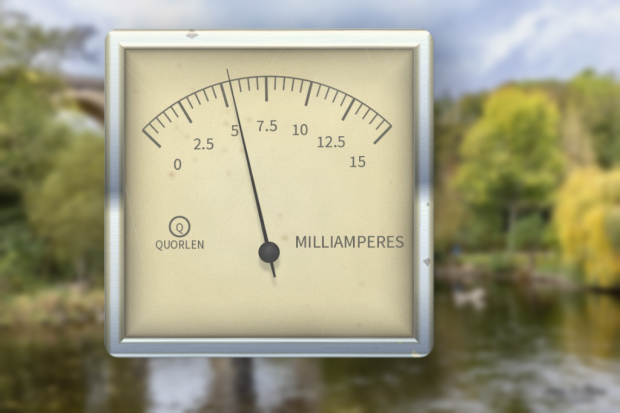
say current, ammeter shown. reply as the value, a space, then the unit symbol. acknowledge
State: 5.5 mA
